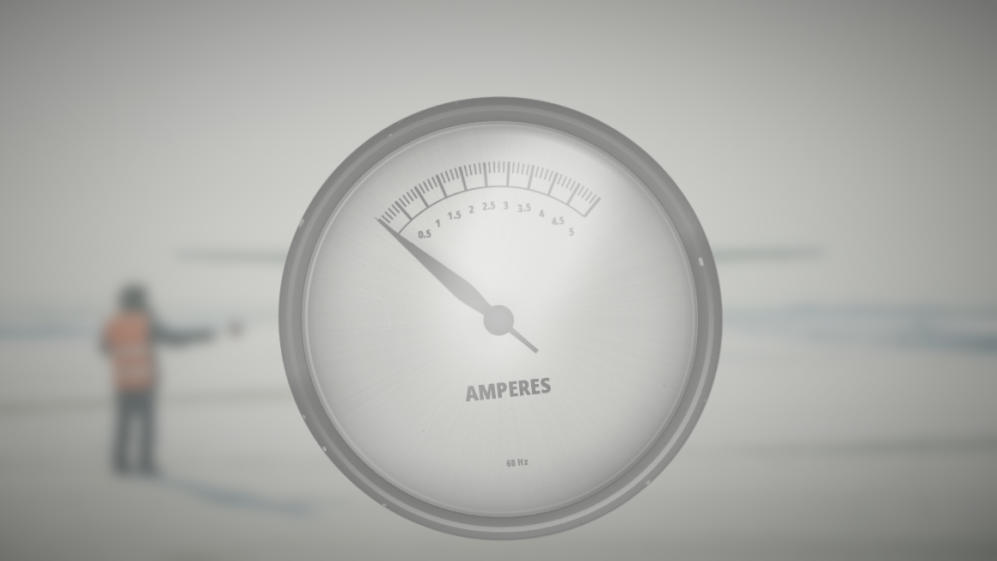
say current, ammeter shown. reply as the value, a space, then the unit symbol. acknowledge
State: 0 A
